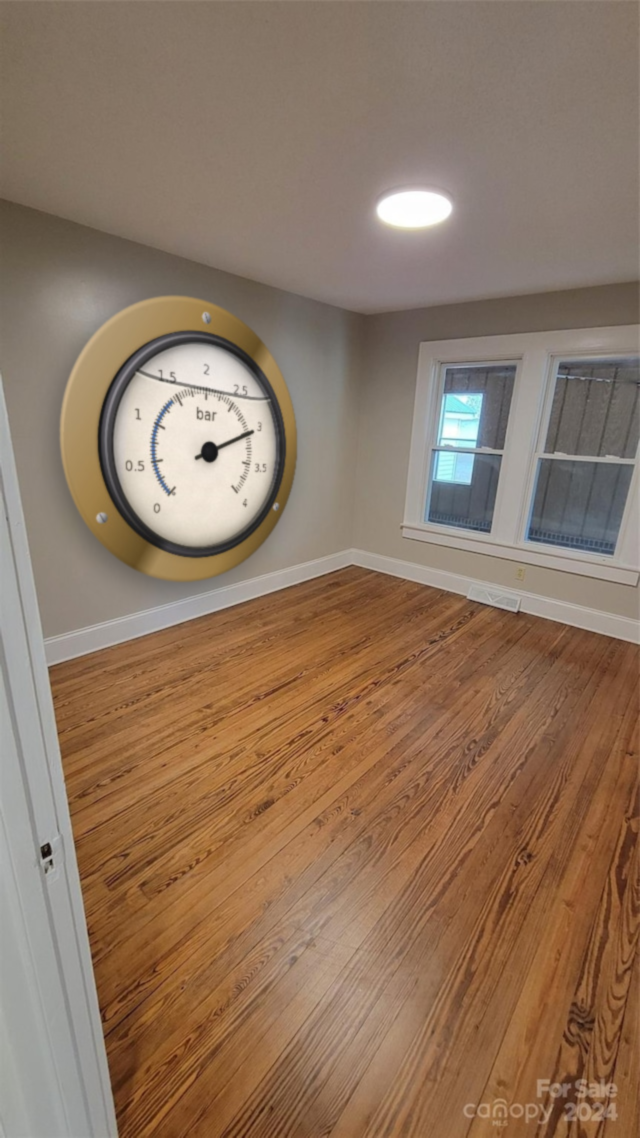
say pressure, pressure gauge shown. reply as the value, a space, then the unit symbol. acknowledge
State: 3 bar
